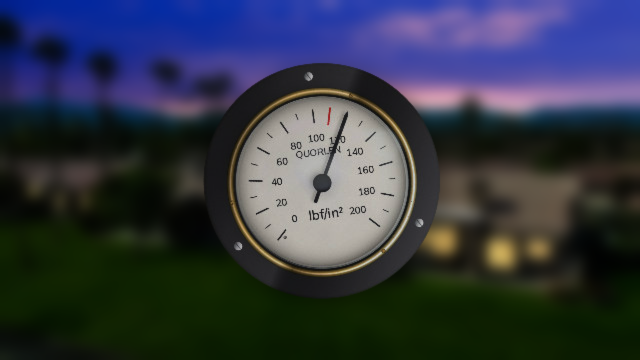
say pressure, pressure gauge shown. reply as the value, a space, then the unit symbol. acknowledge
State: 120 psi
